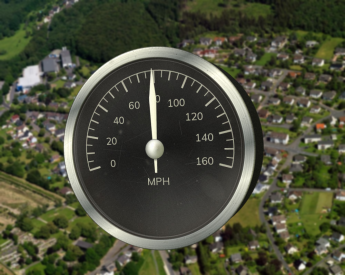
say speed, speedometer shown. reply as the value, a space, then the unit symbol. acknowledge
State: 80 mph
